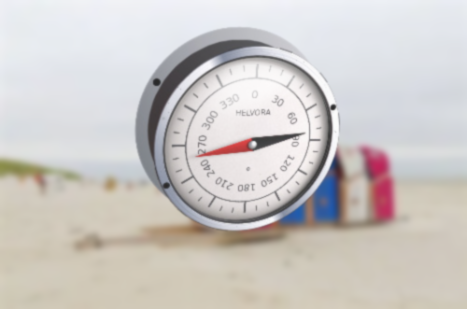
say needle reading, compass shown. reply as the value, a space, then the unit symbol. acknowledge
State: 260 °
